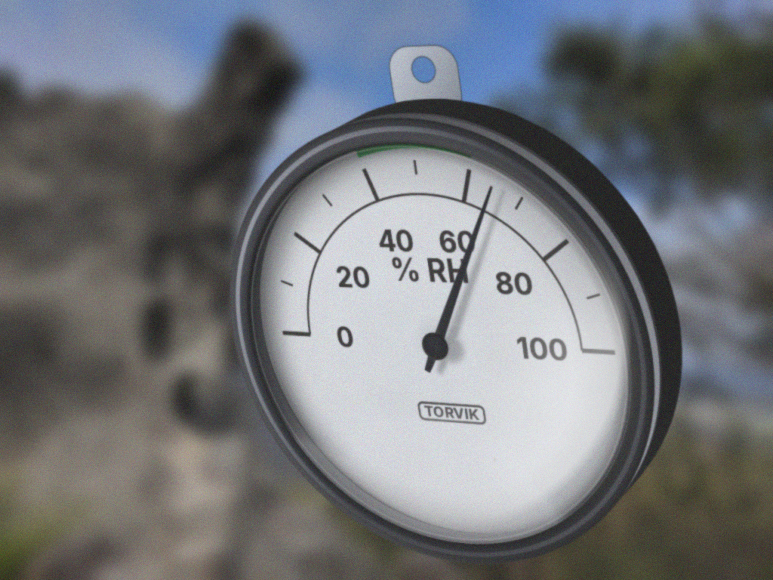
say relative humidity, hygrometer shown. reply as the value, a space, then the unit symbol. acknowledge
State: 65 %
